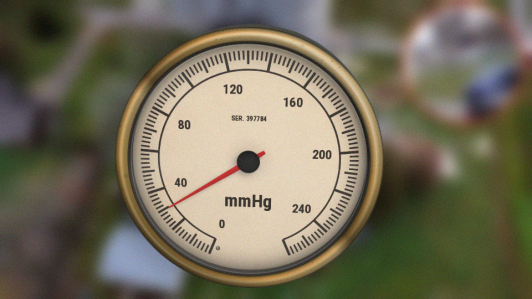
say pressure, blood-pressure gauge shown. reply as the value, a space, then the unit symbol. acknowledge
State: 30 mmHg
